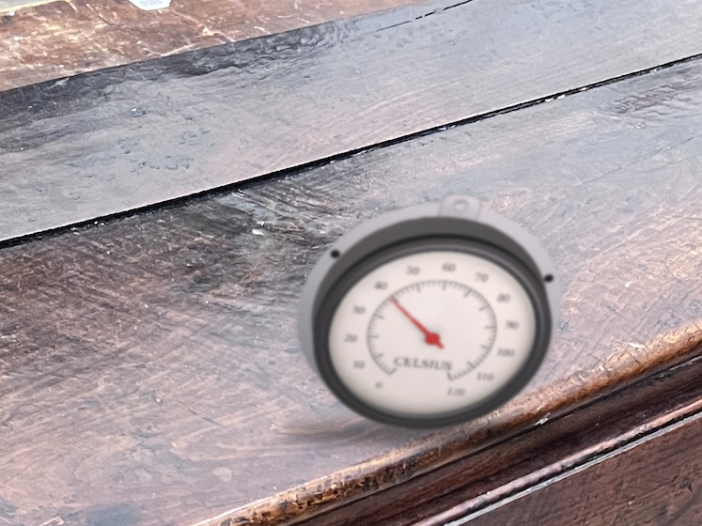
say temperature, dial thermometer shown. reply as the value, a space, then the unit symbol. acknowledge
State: 40 °C
